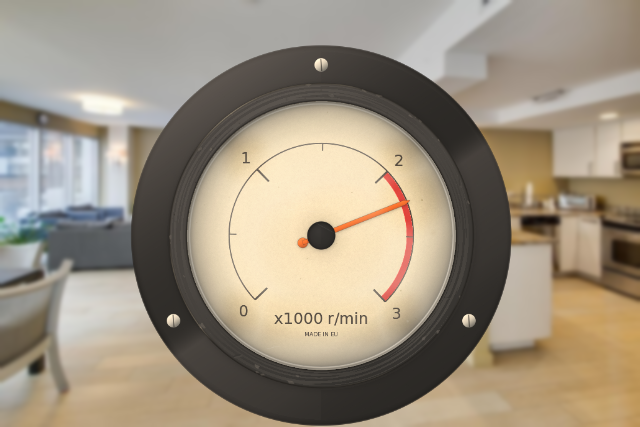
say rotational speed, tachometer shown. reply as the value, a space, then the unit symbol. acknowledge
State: 2250 rpm
